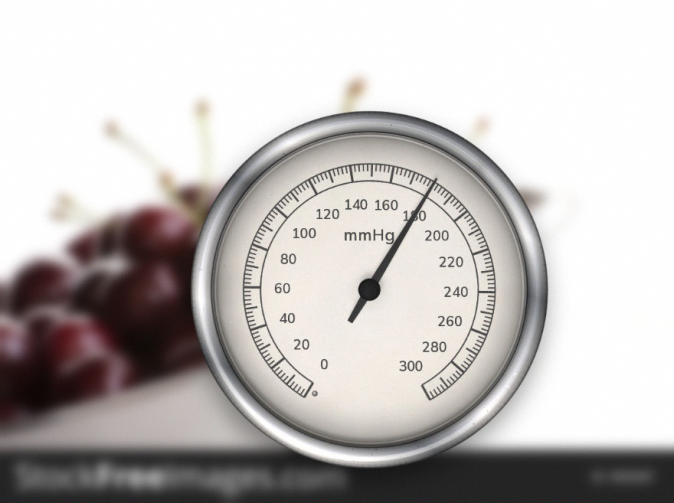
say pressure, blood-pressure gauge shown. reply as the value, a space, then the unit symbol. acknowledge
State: 180 mmHg
